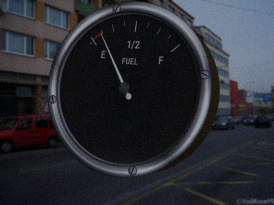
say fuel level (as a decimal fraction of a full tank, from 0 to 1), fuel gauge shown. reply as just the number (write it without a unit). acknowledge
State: 0.125
